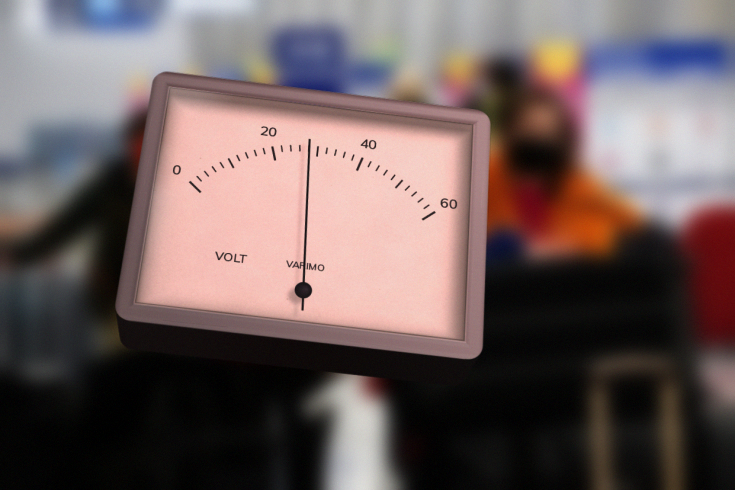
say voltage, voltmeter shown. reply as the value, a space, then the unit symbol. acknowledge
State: 28 V
